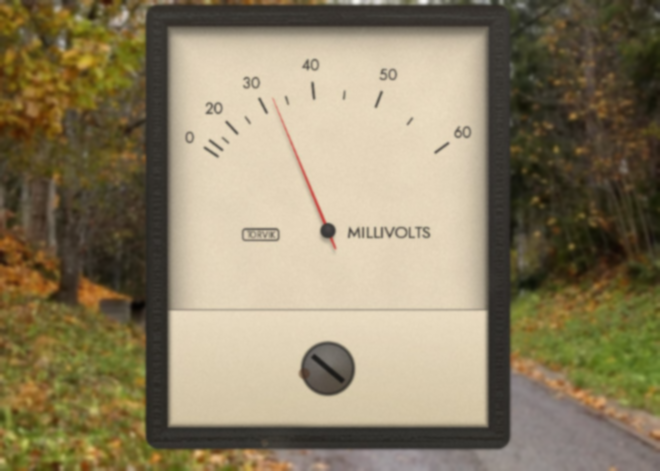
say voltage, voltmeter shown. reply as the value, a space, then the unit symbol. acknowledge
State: 32.5 mV
